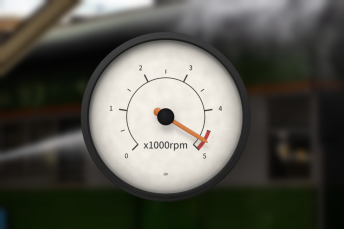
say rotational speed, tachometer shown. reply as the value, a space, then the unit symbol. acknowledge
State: 4750 rpm
